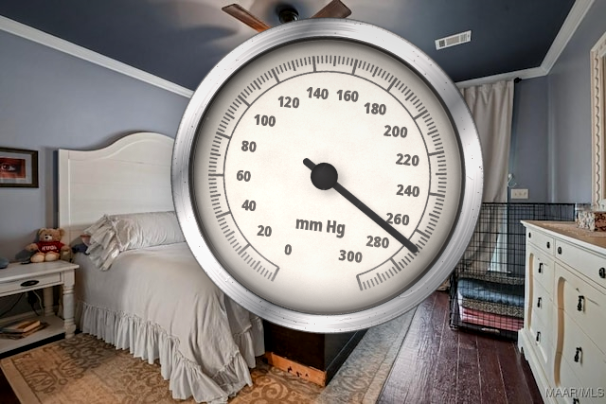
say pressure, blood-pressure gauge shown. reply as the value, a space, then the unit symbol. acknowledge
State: 268 mmHg
